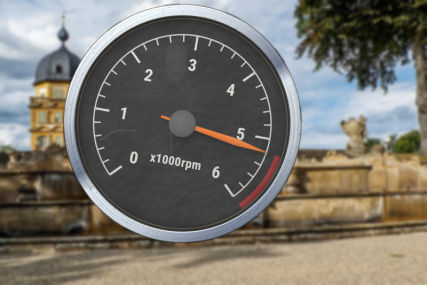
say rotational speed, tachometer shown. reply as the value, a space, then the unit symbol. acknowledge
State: 5200 rpm
